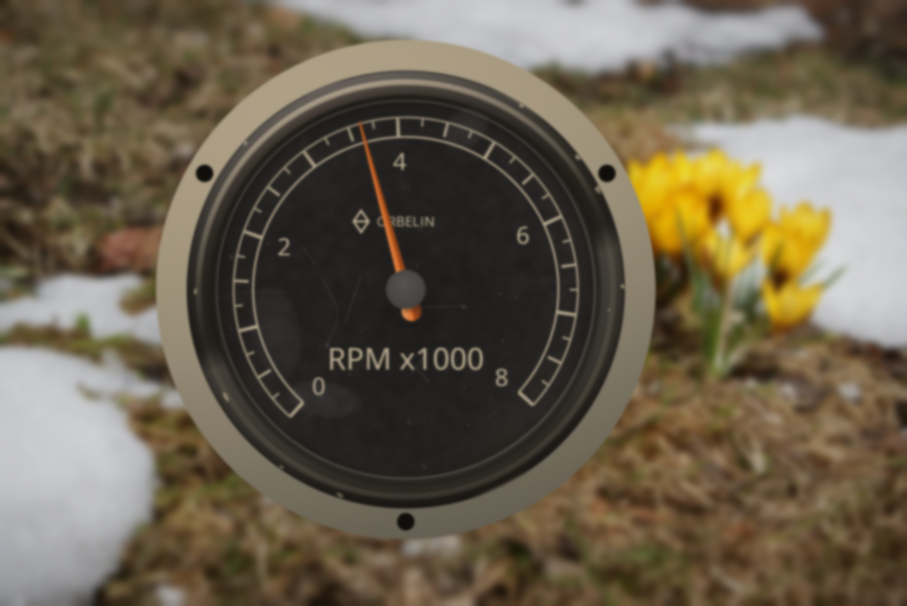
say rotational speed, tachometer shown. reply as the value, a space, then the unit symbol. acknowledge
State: 3625 rpm
